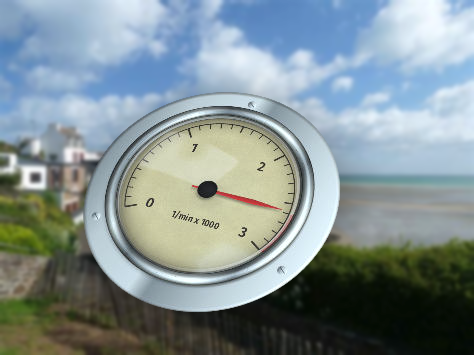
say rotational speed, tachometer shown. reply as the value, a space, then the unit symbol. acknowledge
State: 2600 rpm
